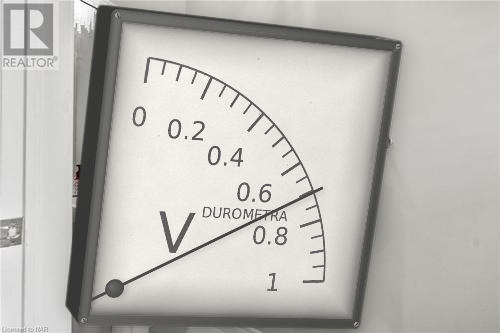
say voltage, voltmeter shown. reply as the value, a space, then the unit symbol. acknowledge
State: 0.7 V
